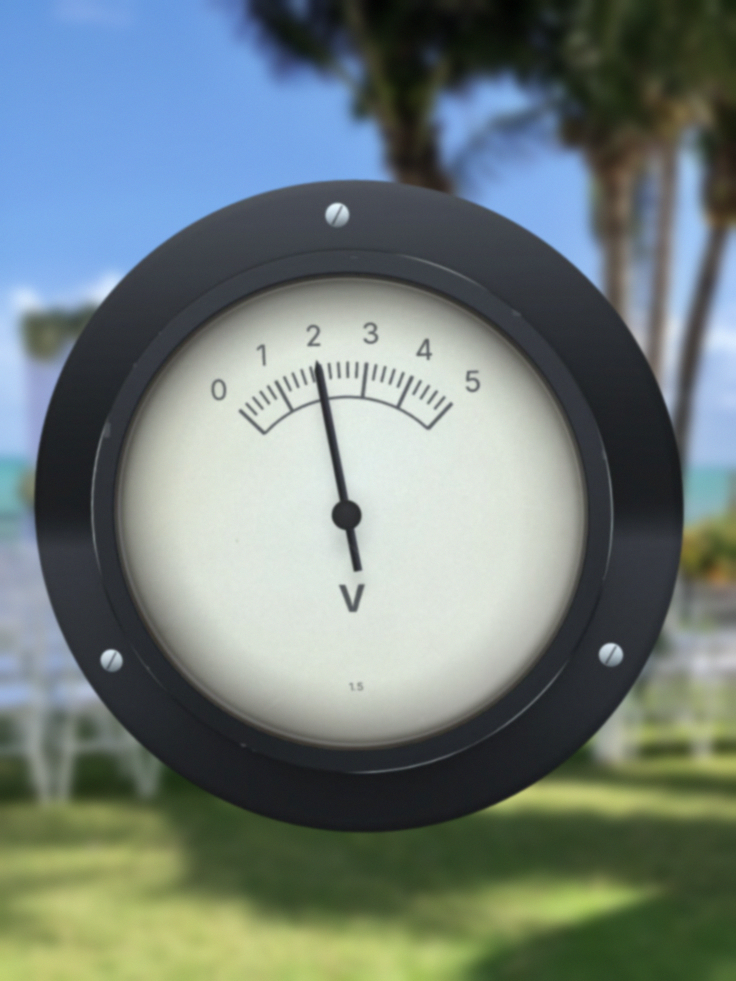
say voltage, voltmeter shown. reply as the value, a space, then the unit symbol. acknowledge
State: 2 V
